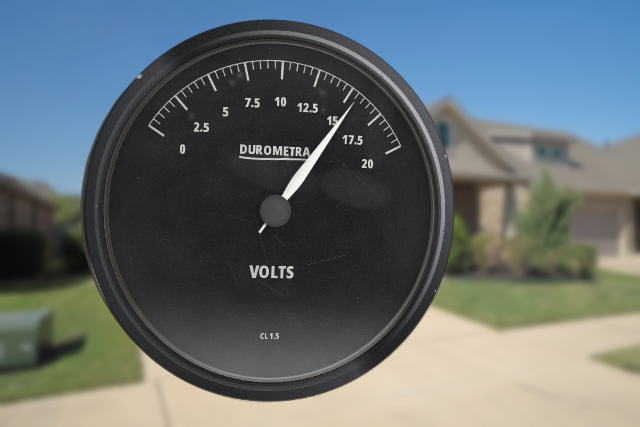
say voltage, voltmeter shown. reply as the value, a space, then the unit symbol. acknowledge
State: 15.5 V
